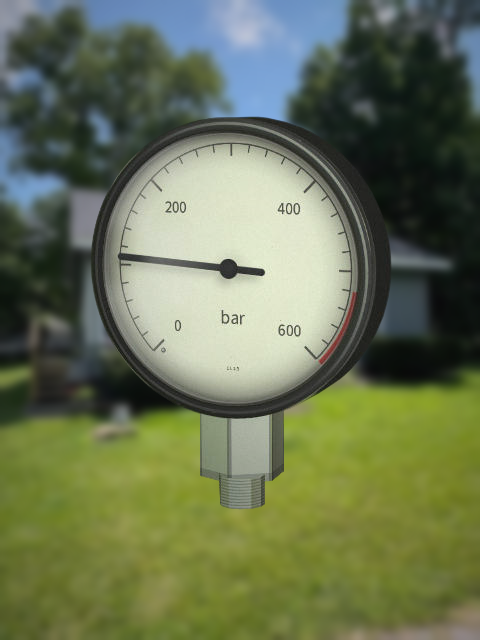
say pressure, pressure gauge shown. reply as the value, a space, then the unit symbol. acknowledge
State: 110 bar
